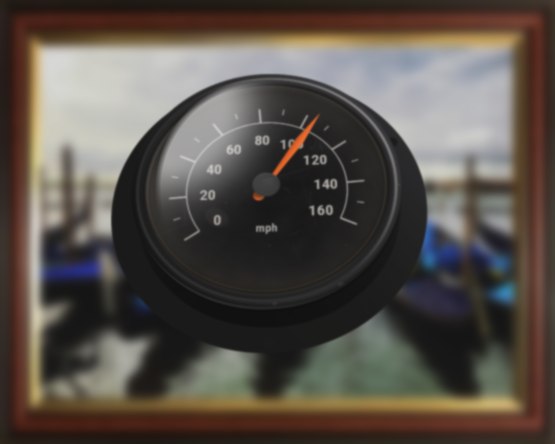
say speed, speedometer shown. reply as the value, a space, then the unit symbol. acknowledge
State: 105 mph
